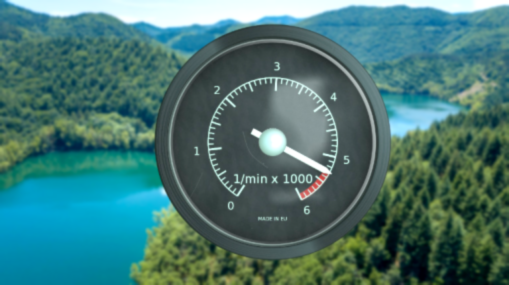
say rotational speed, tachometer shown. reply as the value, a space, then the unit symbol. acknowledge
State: 5300 rpm
